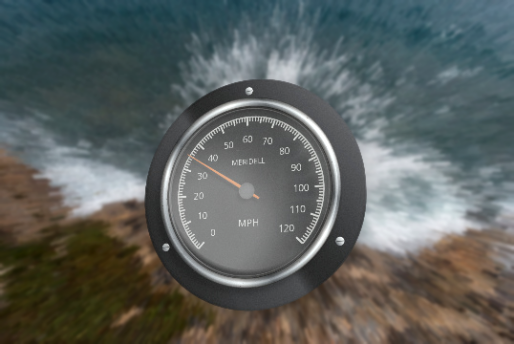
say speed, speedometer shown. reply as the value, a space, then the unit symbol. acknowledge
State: 35 mph
